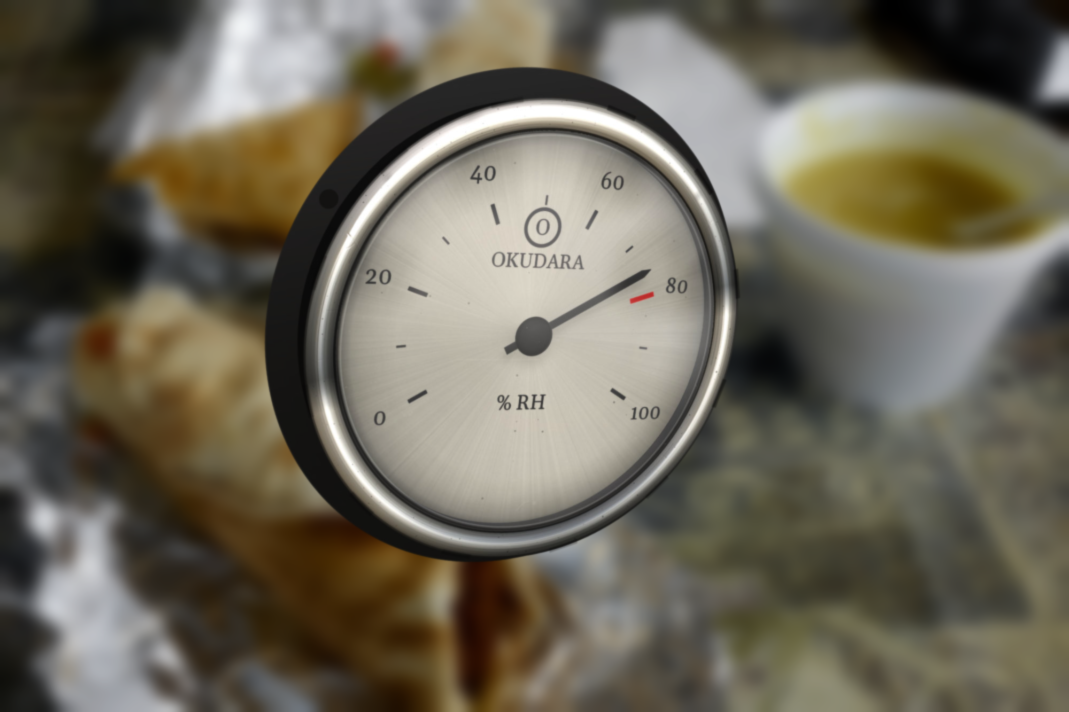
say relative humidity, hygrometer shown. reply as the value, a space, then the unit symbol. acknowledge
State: 75 %
